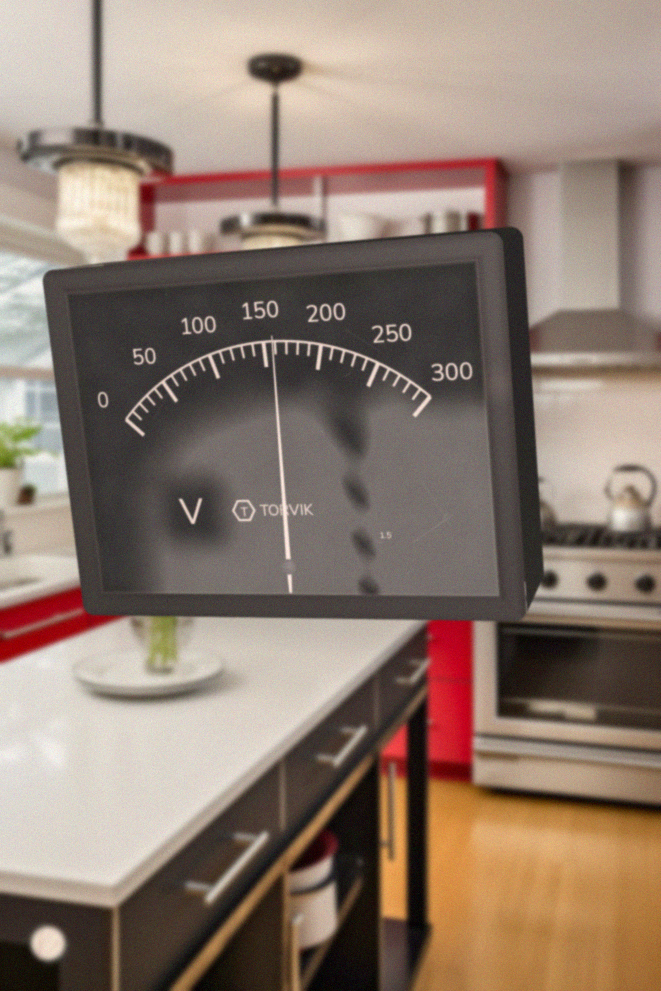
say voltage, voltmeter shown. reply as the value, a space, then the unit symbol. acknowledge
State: 160 V
